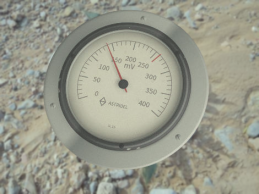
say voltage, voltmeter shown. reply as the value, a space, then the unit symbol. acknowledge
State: 140 mV
